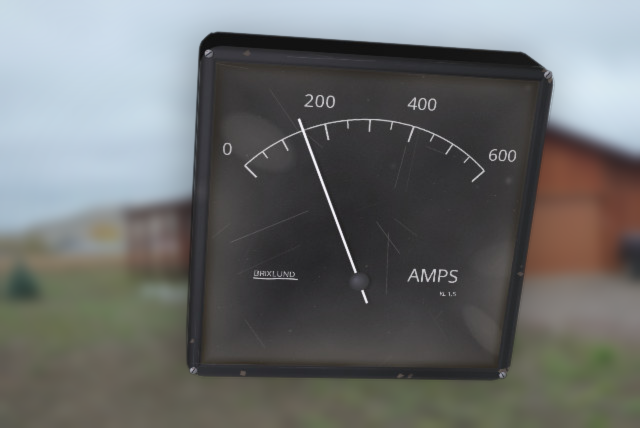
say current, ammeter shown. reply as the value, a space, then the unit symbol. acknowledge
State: 150 A
